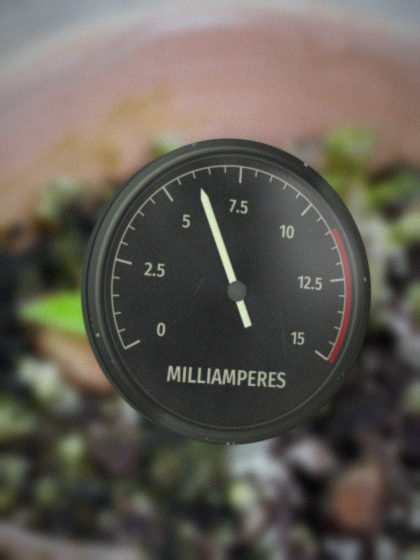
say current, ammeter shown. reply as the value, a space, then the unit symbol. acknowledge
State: 6 mA
